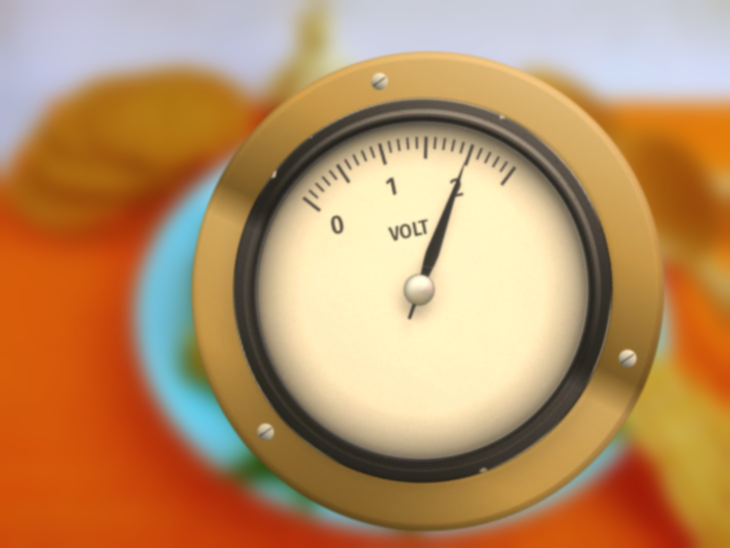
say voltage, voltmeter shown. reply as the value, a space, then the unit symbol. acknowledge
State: 2 V
